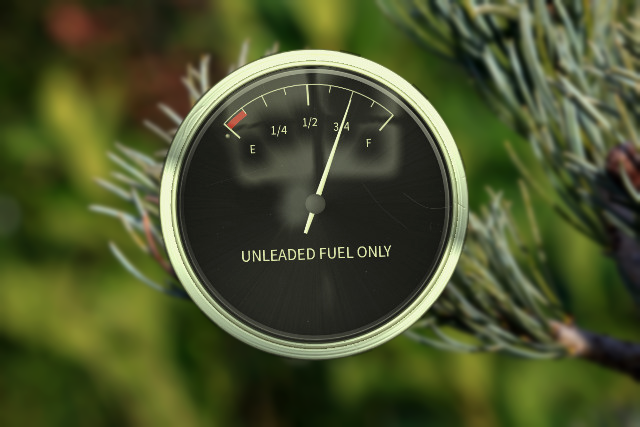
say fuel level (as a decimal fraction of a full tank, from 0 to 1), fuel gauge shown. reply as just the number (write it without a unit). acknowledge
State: 0.75
